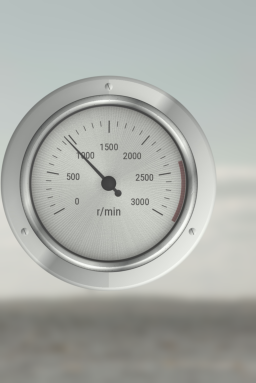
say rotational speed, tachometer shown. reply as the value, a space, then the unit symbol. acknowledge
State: 950 rpm
